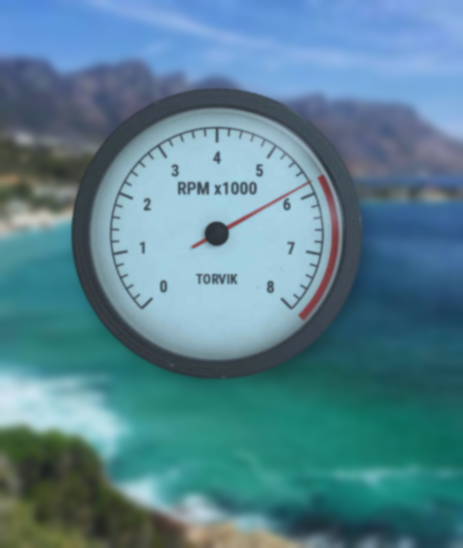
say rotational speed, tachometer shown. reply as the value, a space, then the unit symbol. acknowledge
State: 5800 rpm
